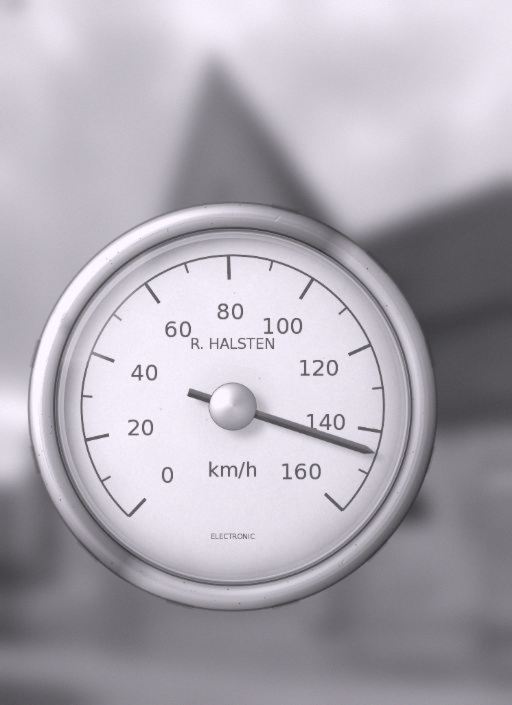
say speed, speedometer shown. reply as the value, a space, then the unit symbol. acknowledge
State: 145 km/h
